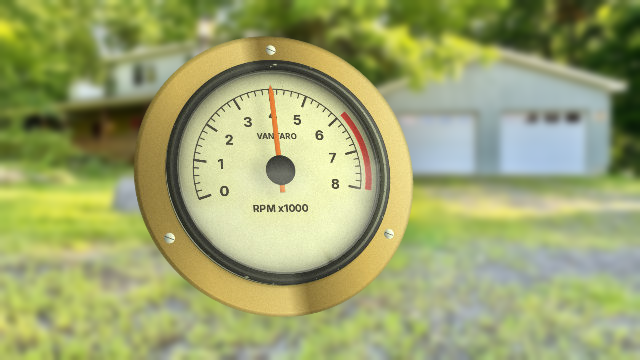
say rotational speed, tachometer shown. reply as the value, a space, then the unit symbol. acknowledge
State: 4000 rpm
